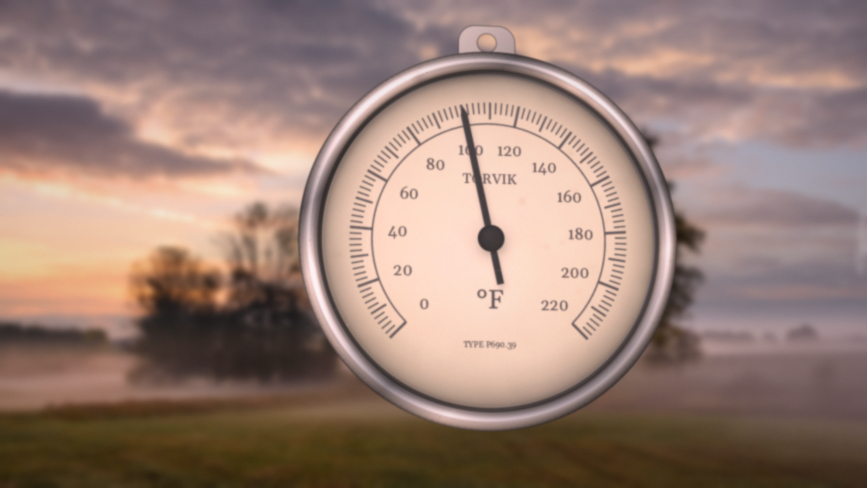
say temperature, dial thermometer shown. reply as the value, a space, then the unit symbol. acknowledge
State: 100 °F
